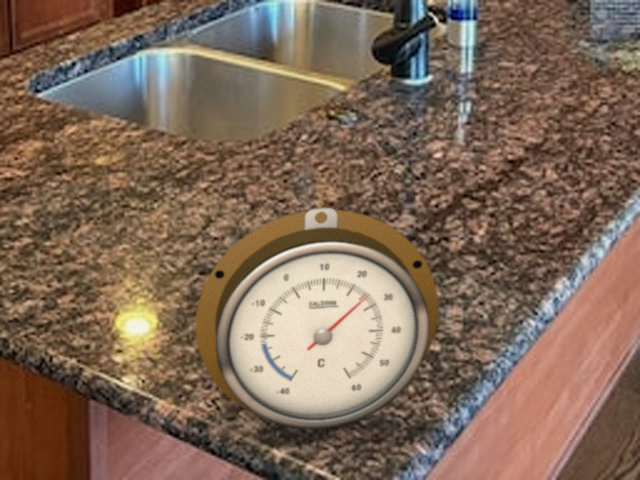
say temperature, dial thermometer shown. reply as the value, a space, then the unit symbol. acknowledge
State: 25 °C
